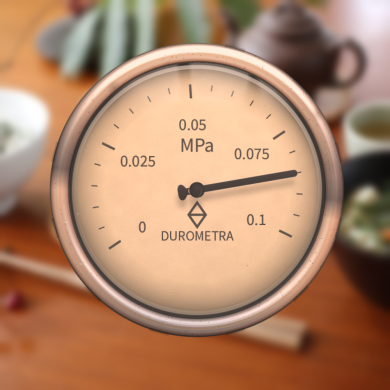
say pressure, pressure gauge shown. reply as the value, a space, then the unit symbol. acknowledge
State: 0.085 MPa
